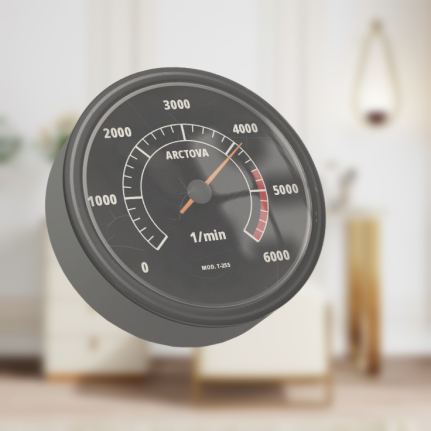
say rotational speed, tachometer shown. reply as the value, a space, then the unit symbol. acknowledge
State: 4100 rpm
